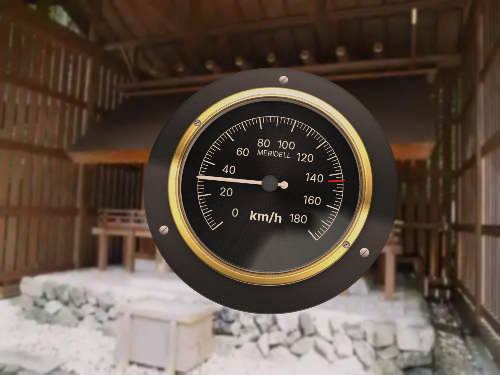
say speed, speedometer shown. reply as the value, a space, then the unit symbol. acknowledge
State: 30 km/h
